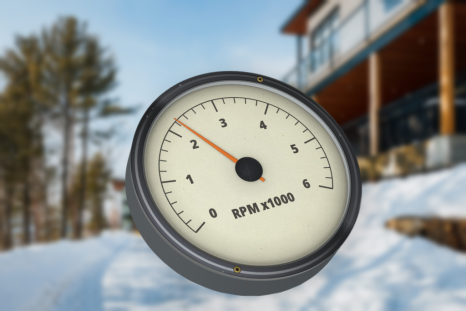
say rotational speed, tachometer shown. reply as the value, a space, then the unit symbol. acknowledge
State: 2200 rpm
